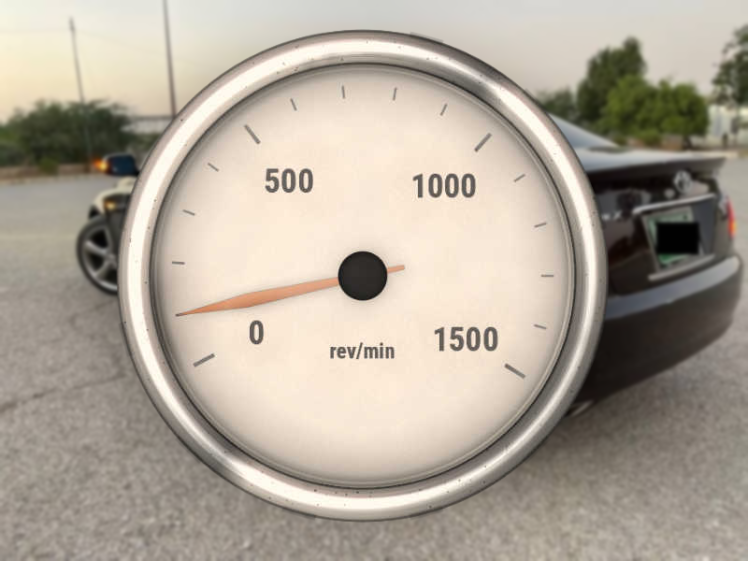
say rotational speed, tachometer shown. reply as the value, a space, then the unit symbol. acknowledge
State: 100 rpm
